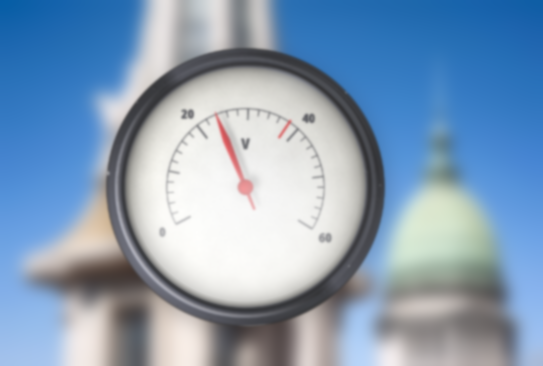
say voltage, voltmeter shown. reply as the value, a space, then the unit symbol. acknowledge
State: 24 V
